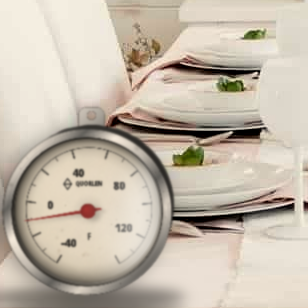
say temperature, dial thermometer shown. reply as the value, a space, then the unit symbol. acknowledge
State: -10 °F
